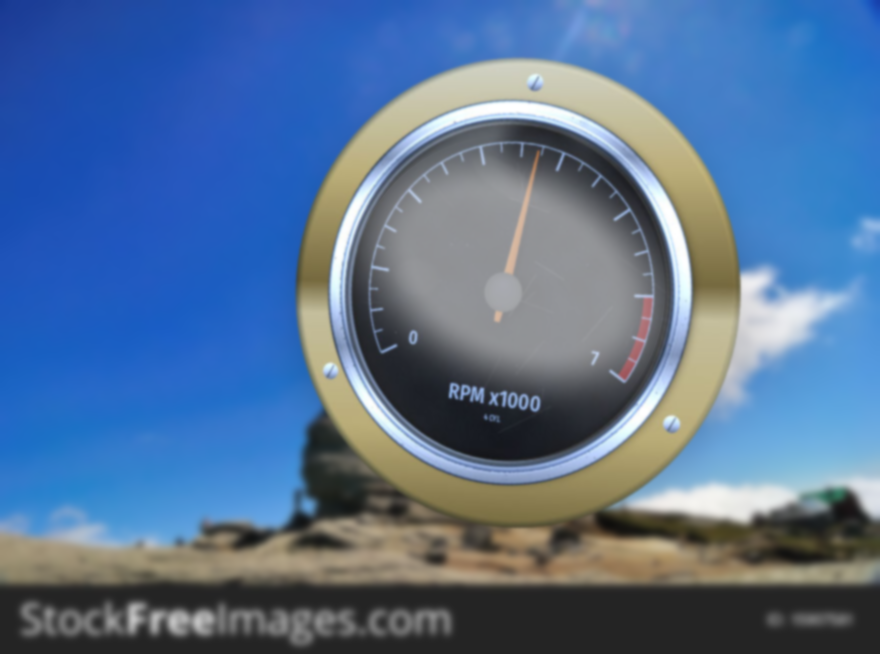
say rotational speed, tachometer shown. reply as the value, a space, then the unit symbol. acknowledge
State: 3750 rpm
